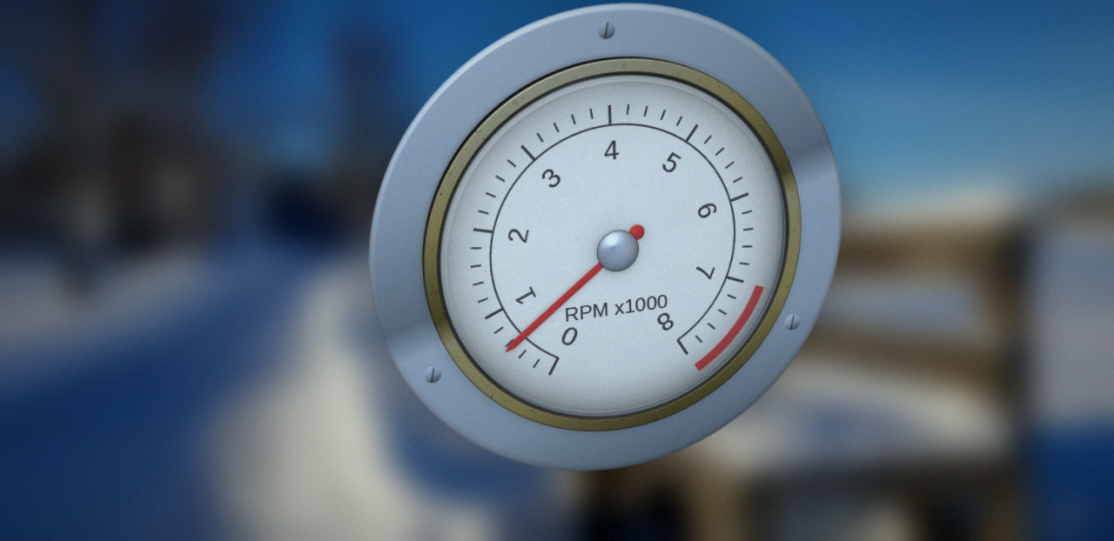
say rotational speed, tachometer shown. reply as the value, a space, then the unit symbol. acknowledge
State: 600 rpm
